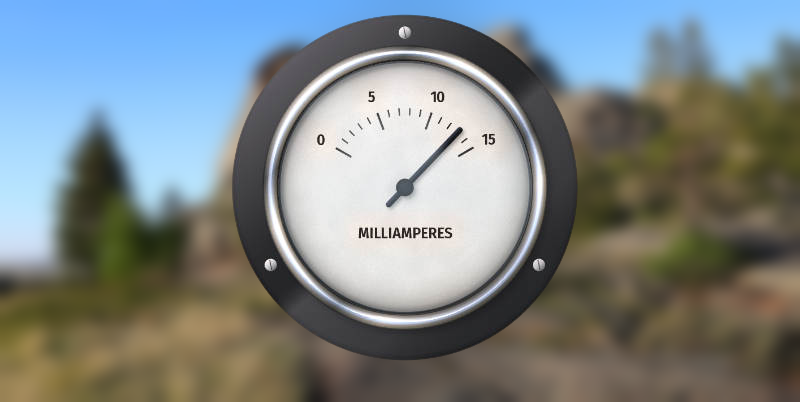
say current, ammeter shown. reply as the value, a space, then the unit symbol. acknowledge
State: 13 mA
